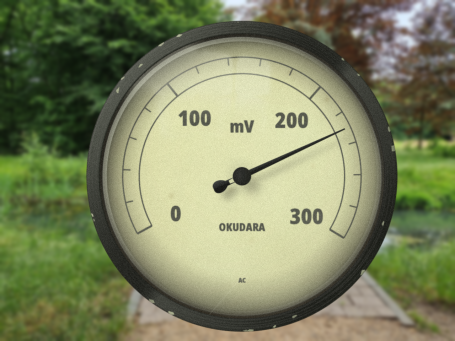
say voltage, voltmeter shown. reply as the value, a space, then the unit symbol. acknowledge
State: 230 mV
